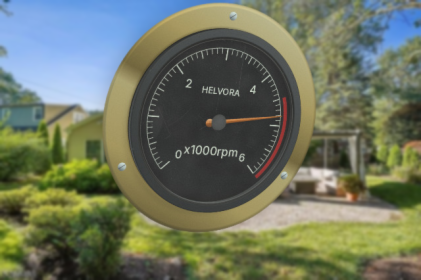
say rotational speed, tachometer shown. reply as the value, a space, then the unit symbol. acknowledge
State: 4800 rpm
